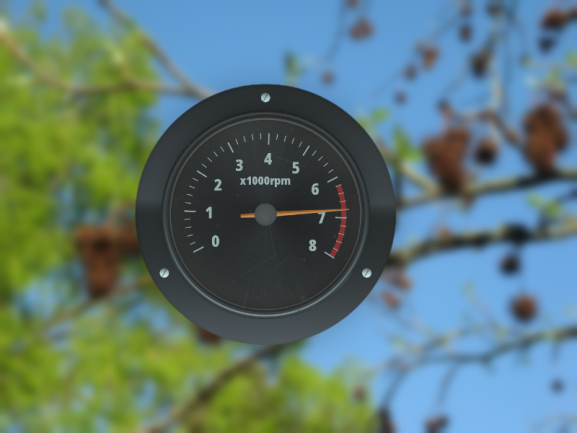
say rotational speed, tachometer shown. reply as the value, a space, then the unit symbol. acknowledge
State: 6800 rpm
